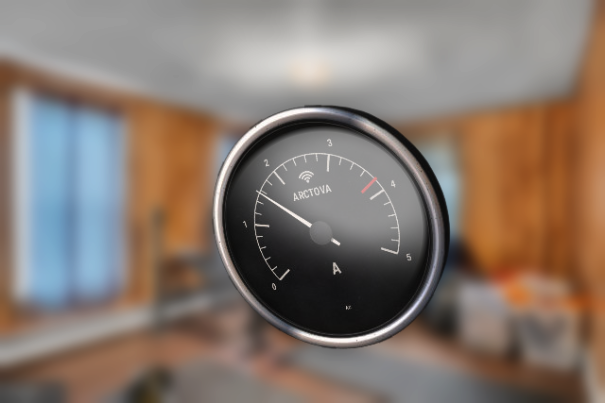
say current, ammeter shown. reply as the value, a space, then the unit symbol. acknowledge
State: 1.6 A
